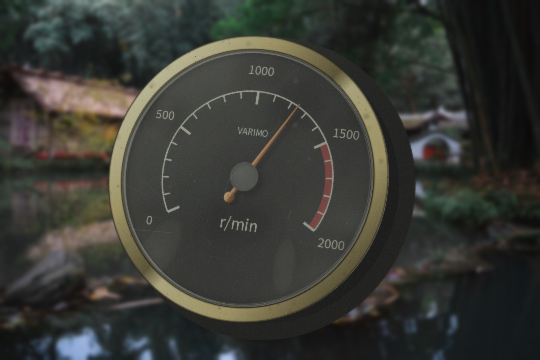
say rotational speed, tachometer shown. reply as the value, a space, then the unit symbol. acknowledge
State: 1250 rpm
